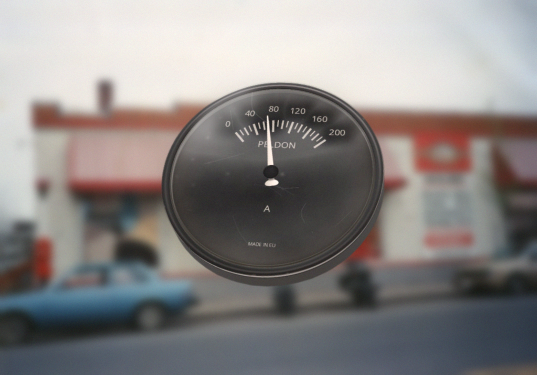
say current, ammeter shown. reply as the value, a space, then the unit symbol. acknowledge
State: 70 A
